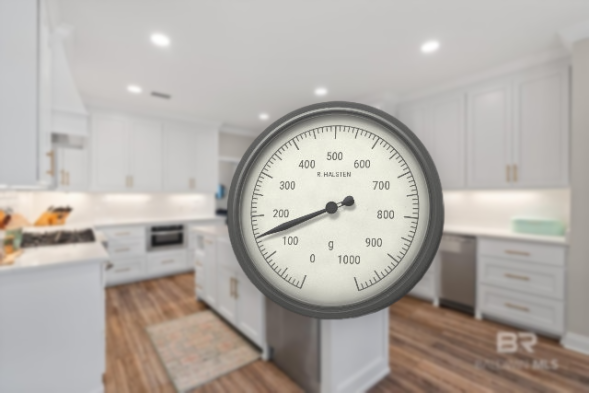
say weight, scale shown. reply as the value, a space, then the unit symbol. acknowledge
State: 150 g
